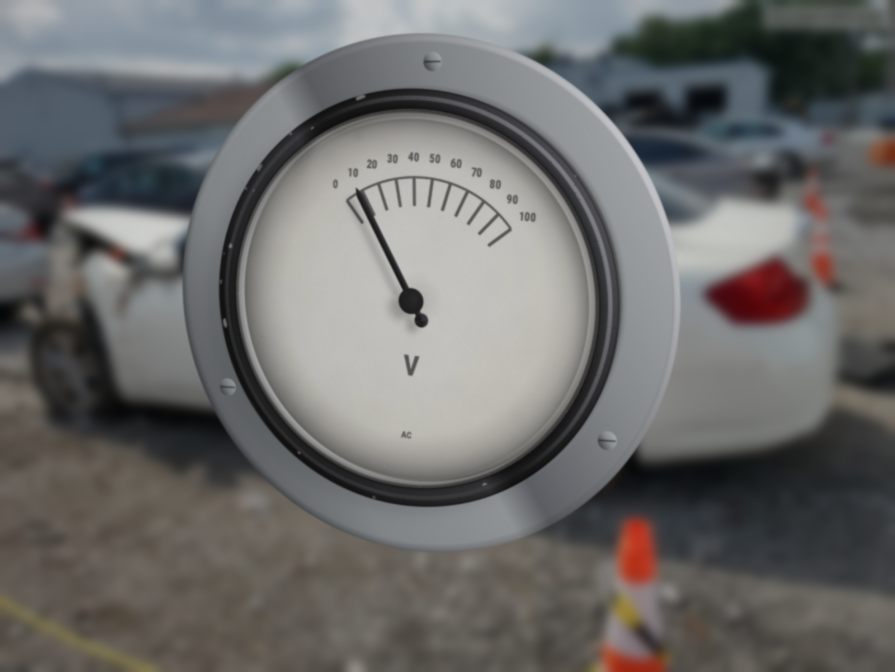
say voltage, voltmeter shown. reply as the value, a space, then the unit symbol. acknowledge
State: 10 V
